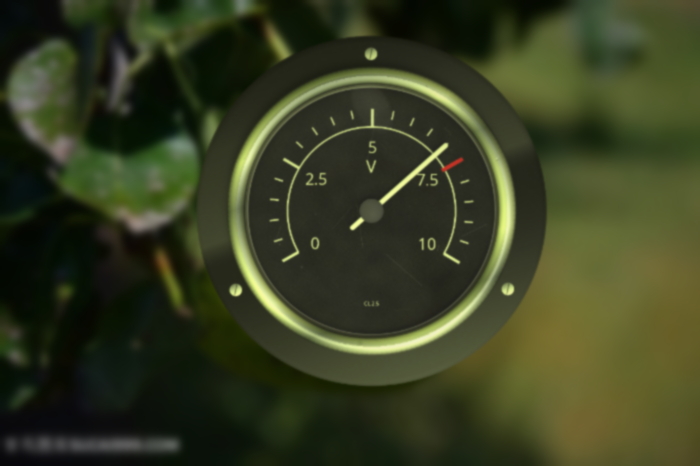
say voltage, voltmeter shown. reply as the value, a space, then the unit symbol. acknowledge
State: 7 V
